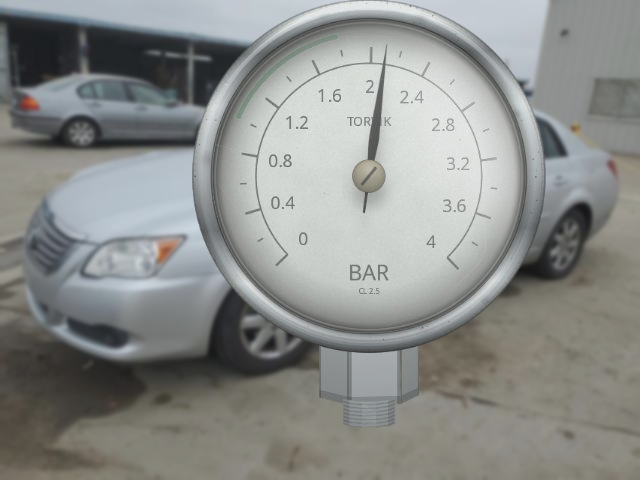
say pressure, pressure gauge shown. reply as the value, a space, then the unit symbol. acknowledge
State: 2.1 bar
